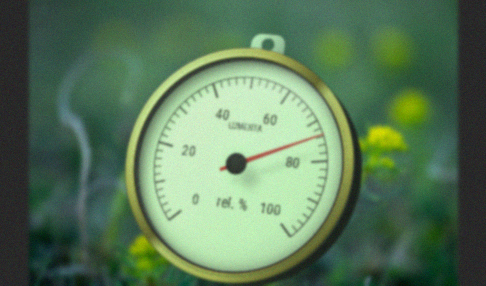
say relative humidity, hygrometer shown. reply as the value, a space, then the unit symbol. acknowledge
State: 74 %
